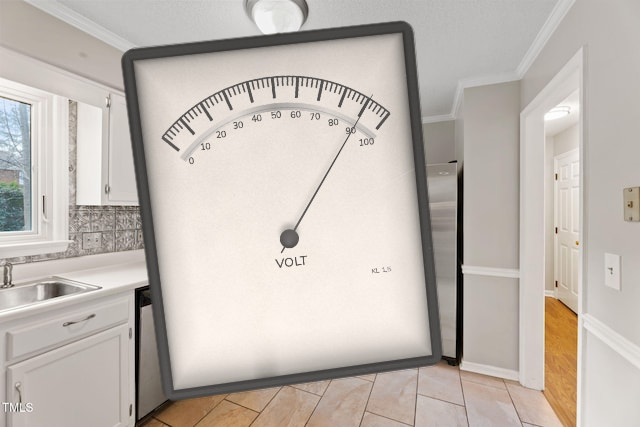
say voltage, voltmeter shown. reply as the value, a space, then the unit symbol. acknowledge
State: 90 V
